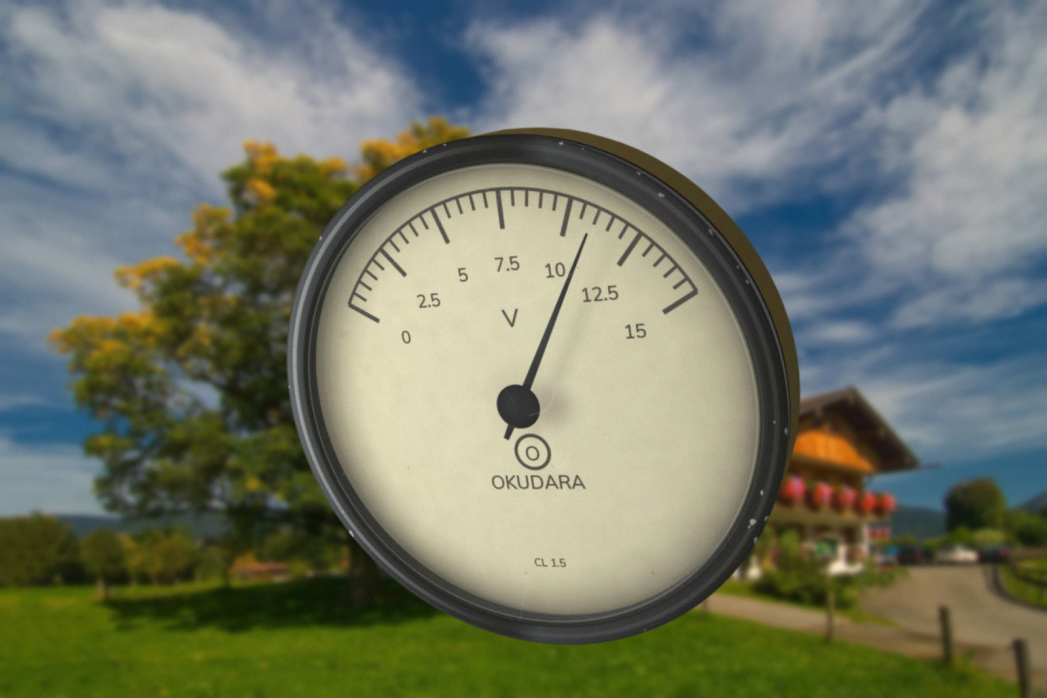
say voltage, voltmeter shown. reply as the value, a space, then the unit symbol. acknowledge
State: 11 V
